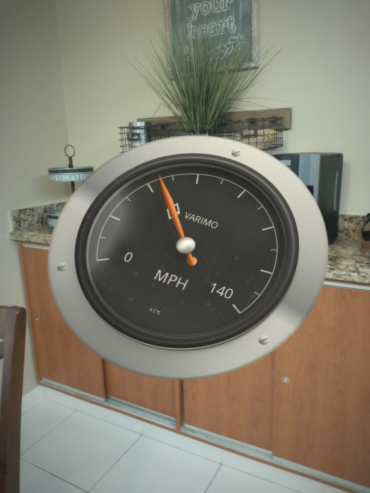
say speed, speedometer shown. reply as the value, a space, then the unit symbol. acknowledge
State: 45 mph
